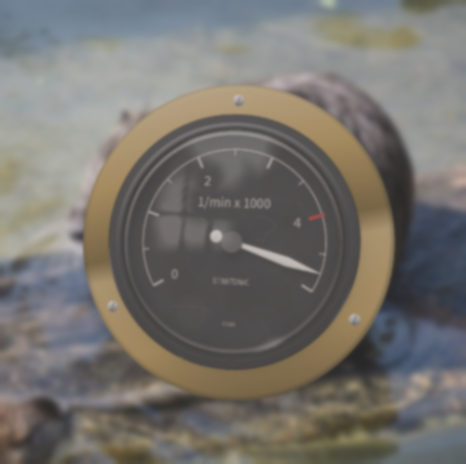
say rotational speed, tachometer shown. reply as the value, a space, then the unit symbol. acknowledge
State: 4750 rpm
